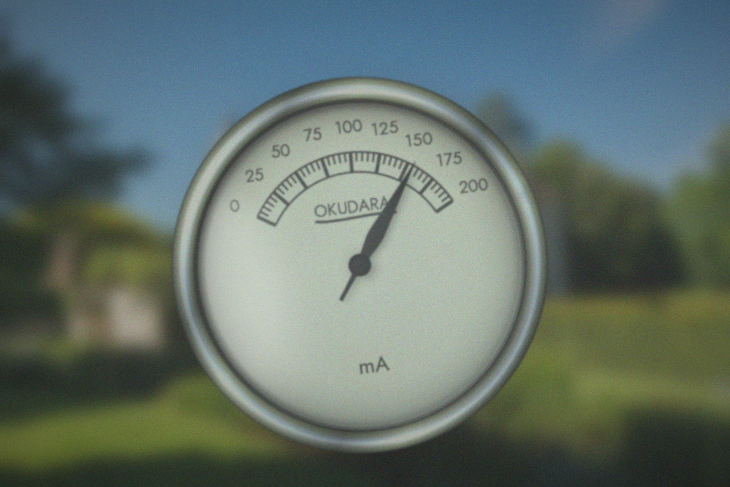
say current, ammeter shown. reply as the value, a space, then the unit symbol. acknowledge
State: 155 mA
